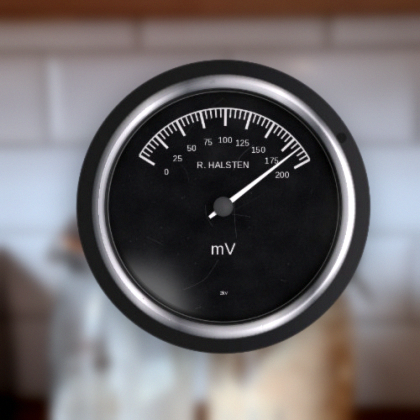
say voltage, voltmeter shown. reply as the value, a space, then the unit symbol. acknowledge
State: 185 mV
